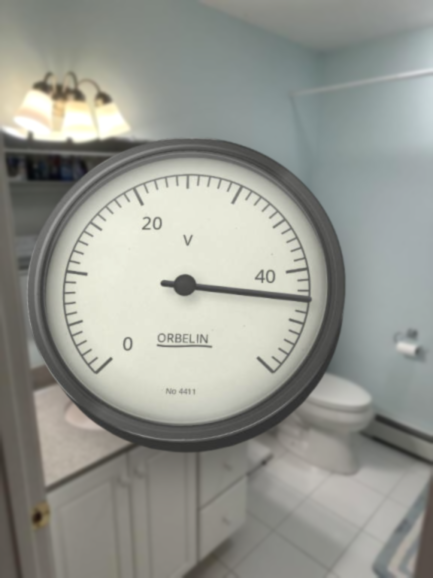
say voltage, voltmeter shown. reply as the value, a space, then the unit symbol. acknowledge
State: 43 V
